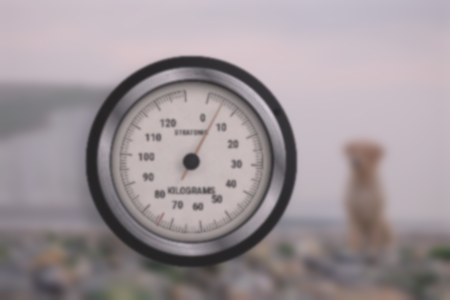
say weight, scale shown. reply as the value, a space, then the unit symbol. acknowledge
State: 5 kg
